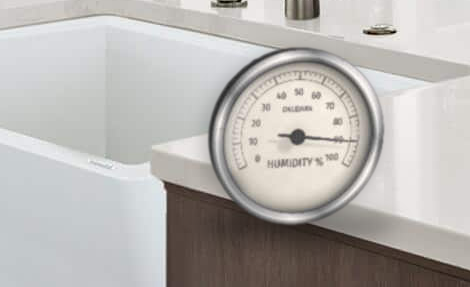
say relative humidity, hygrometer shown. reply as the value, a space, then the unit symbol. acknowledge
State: 90 %
